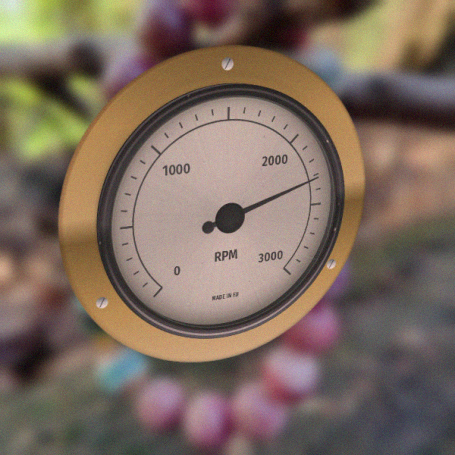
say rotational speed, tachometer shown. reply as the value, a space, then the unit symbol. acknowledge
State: 2300 rpm
